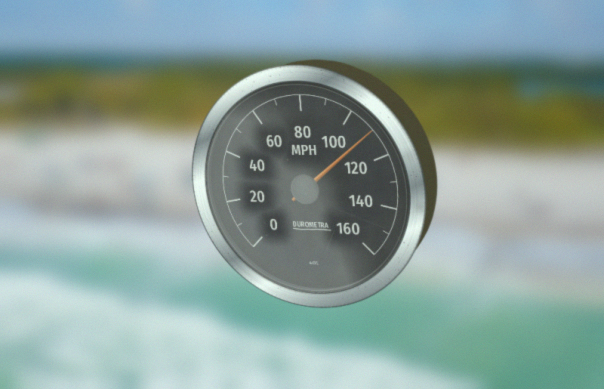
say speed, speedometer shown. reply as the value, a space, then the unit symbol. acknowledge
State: 110 mph
